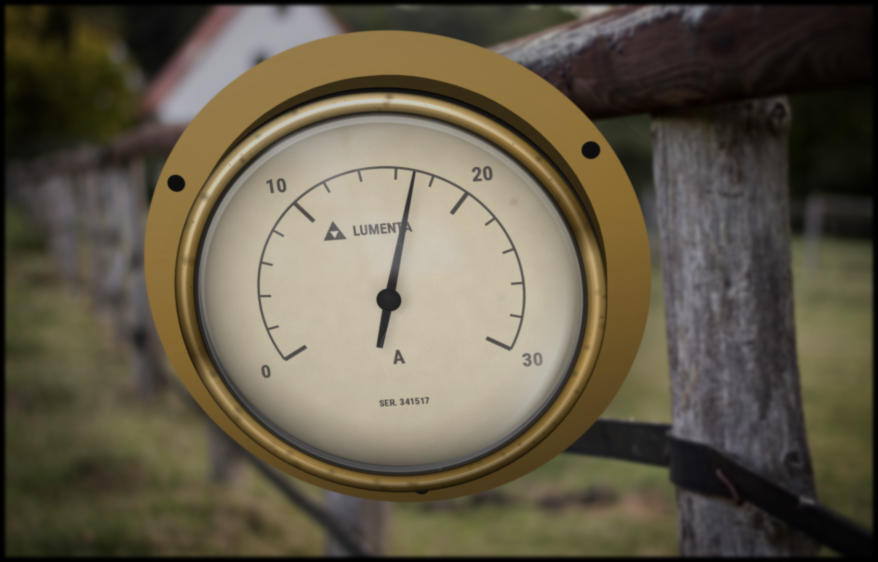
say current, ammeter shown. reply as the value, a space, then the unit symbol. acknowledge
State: 17 A
